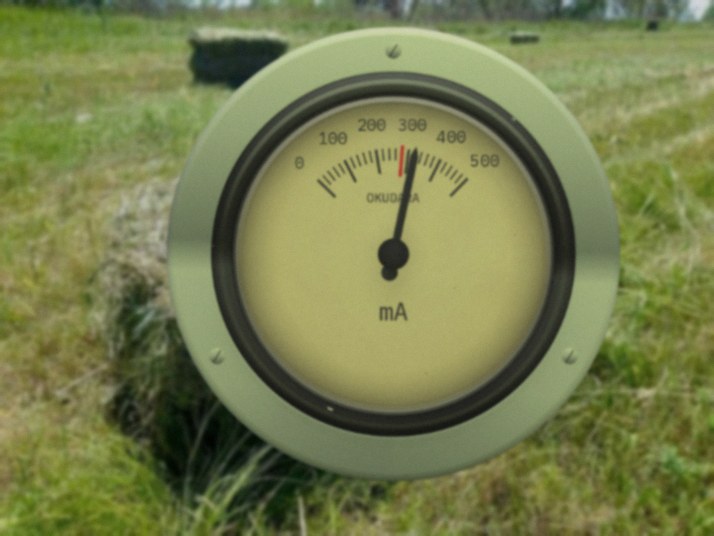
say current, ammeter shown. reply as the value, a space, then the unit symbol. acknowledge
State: 320 mA
